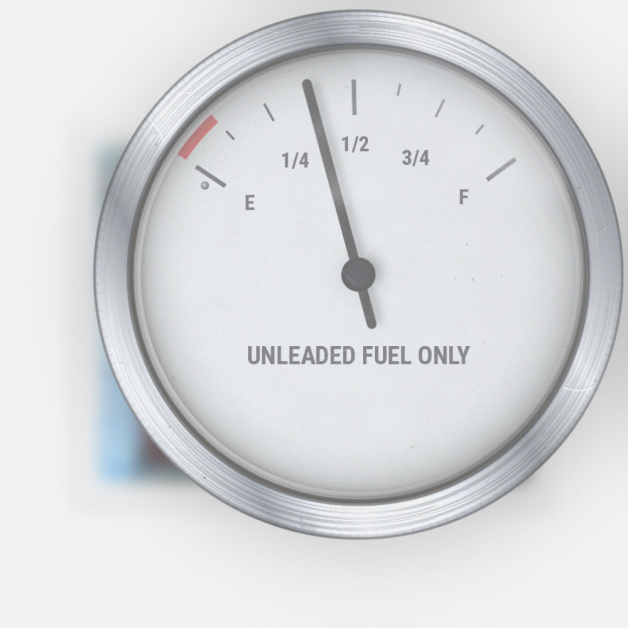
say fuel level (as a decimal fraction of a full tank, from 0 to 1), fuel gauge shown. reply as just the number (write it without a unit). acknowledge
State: 0.375
